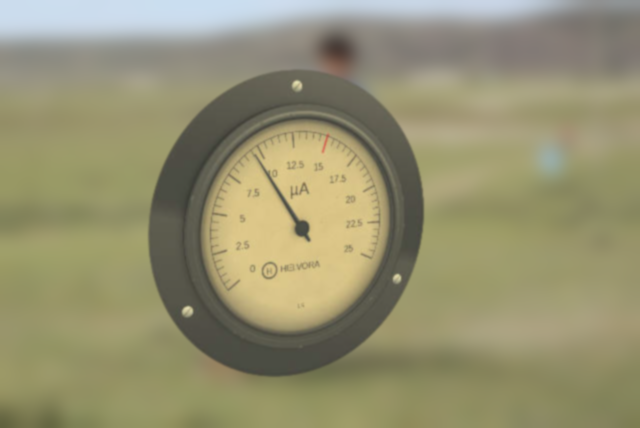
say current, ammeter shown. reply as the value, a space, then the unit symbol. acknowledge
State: 9.5 µA
